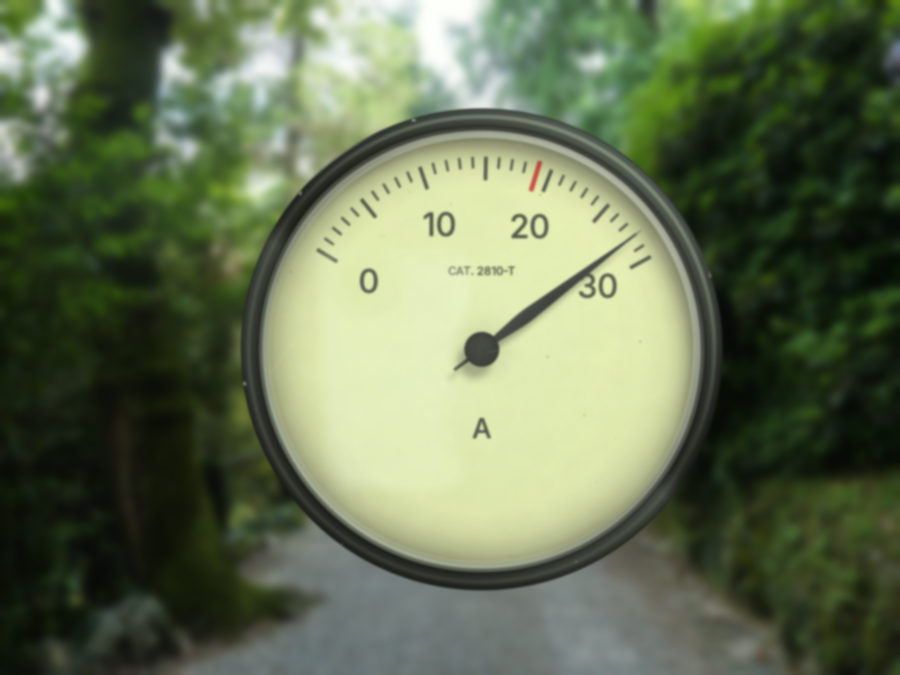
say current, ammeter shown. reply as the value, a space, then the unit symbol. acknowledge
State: 28 A
